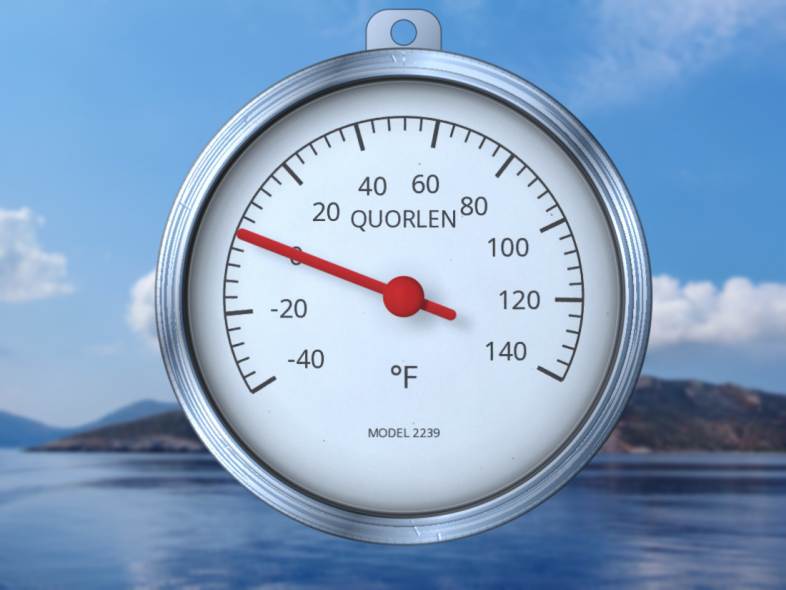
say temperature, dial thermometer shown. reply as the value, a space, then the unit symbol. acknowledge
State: 0 °F
